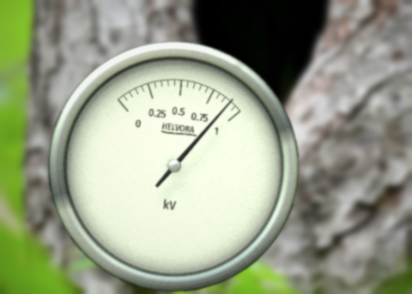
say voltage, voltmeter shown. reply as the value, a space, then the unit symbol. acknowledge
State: 0.9 kV
